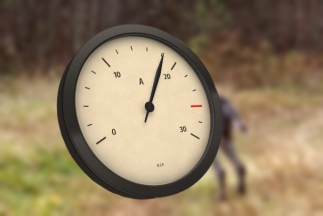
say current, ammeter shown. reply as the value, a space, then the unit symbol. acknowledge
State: 18 A
